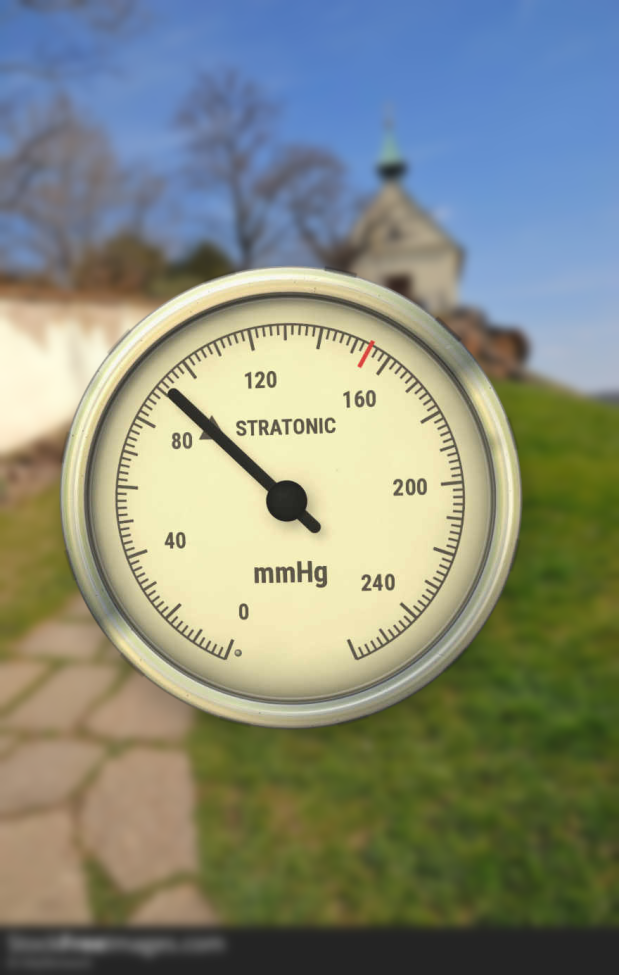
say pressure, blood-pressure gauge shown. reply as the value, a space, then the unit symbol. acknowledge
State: 92 mmHg
